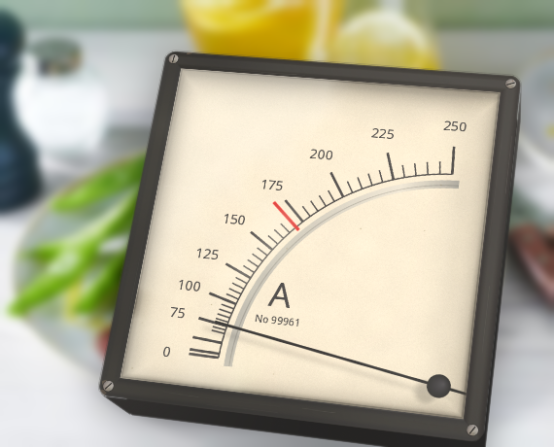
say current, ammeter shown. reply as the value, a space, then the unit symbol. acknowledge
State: 75 A
